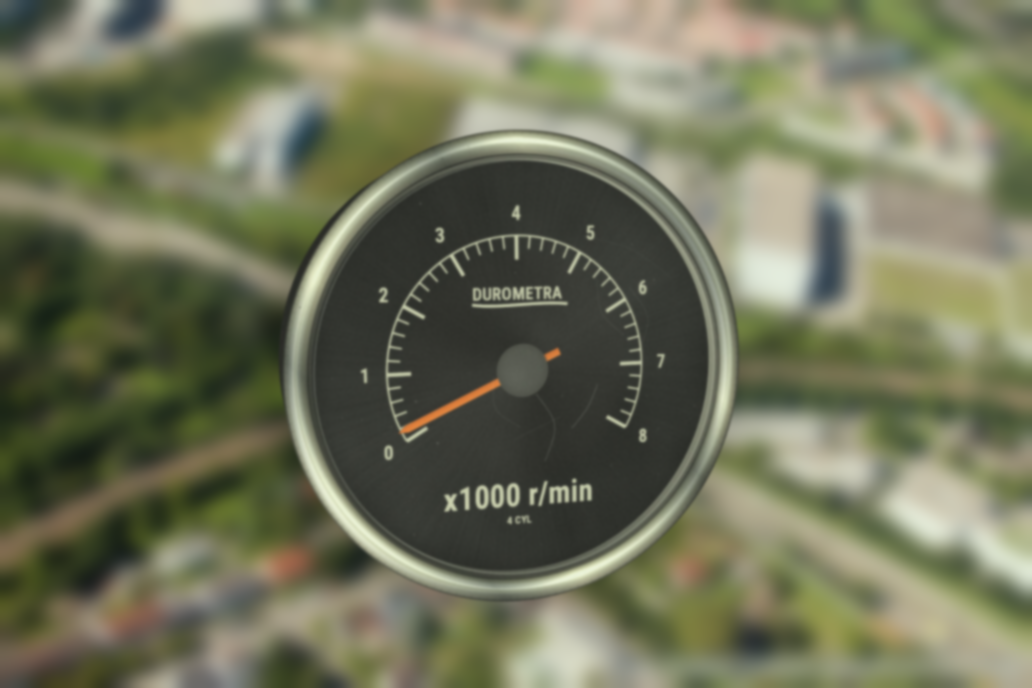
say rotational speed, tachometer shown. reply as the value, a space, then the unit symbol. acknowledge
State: 200 rpm
